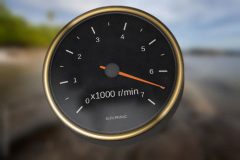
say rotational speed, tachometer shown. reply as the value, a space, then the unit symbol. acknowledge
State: 6500 rpm
